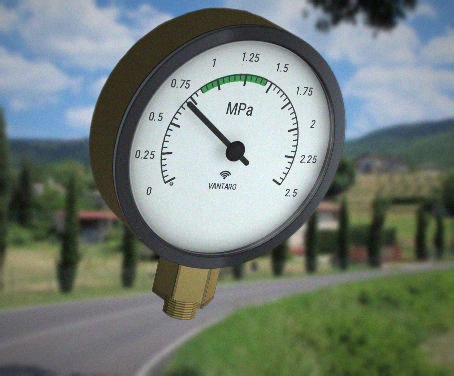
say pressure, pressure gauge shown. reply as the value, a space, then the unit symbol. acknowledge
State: 0.7 MPa
